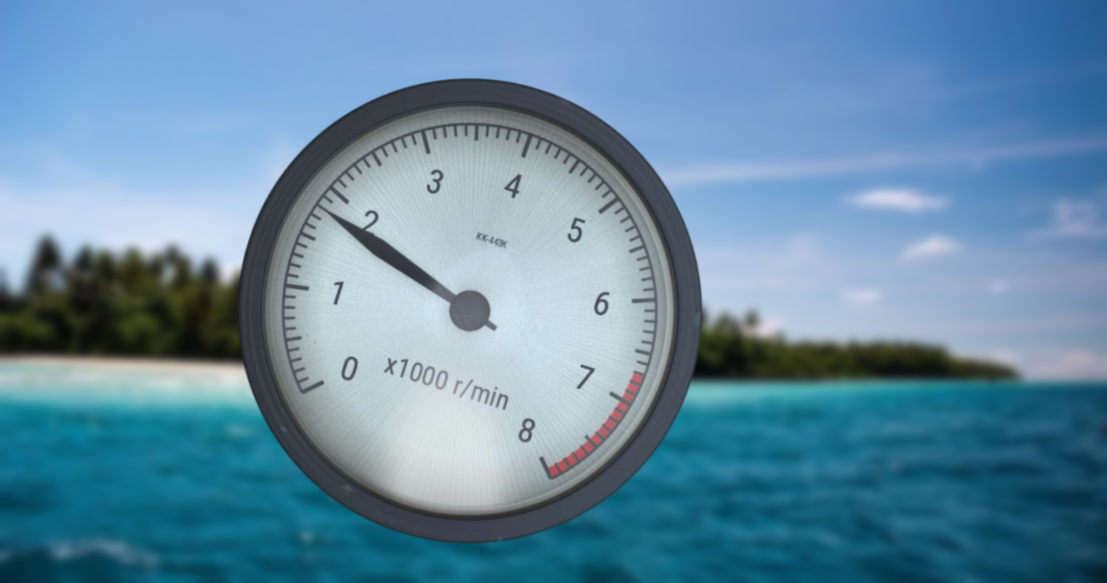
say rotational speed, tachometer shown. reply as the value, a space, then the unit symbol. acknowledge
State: 1800 rpm
